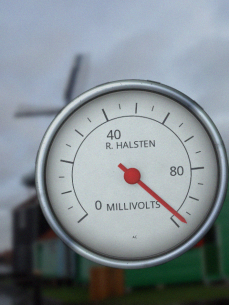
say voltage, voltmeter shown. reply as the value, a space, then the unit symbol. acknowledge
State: 97.5 mV
